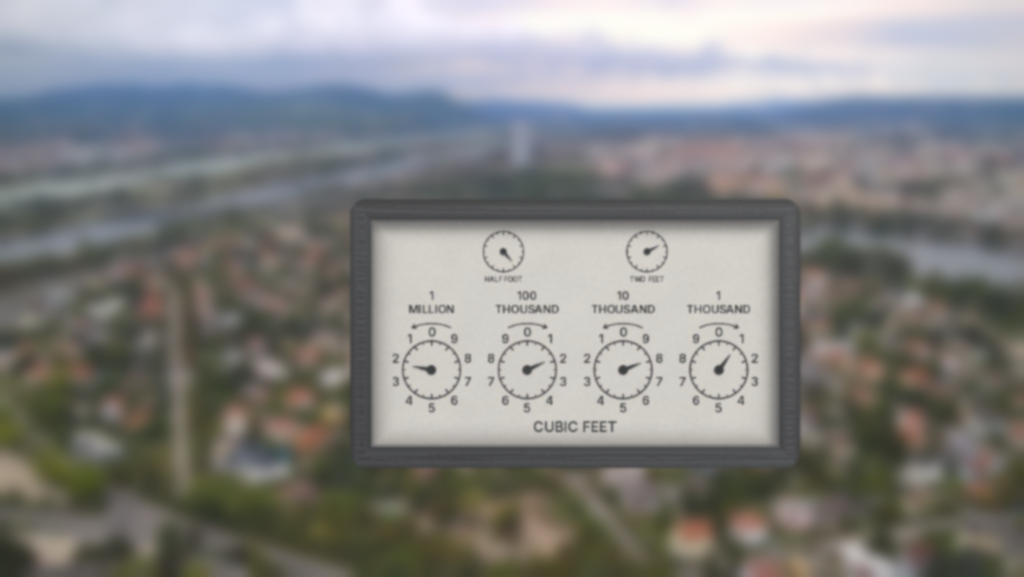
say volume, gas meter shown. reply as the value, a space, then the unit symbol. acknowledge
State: 218100 ft³
